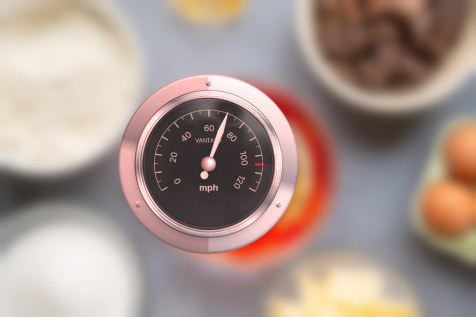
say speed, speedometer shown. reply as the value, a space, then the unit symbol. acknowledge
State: 70 mph
